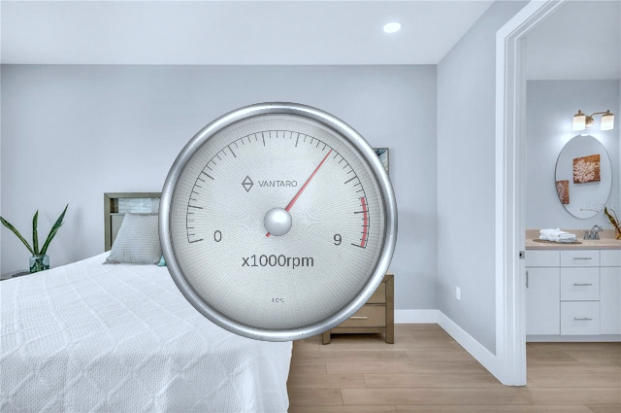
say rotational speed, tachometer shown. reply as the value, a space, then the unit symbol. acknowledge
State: 6000 rpm
